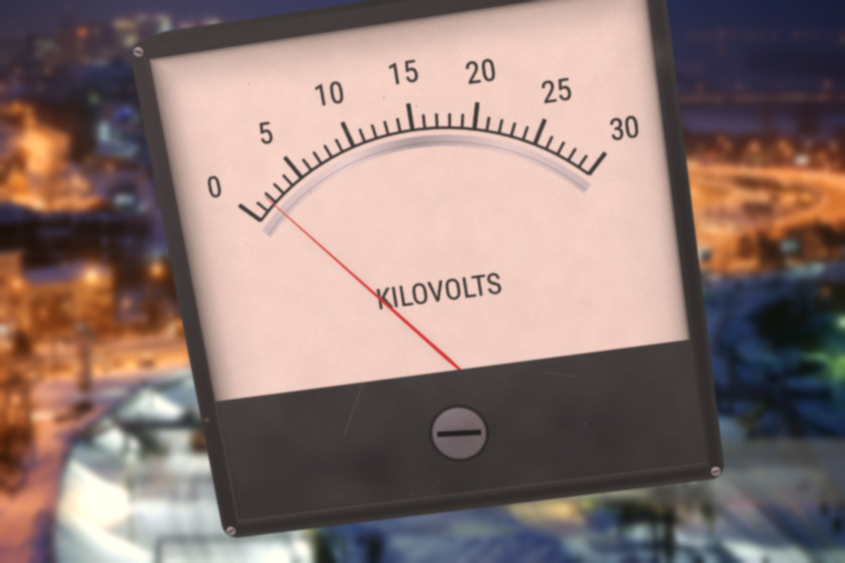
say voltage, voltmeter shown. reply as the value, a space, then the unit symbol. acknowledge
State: 2 kV
